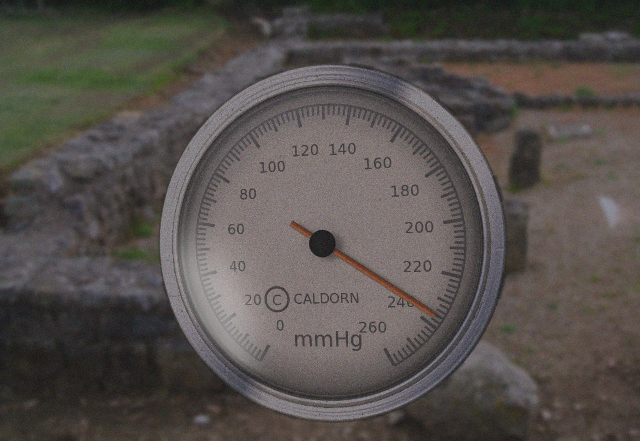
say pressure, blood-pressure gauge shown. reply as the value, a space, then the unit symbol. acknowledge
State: 236 mmHg
